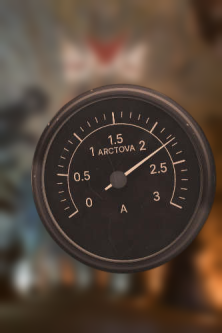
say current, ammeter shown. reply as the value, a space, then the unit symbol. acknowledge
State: 2.25 A
